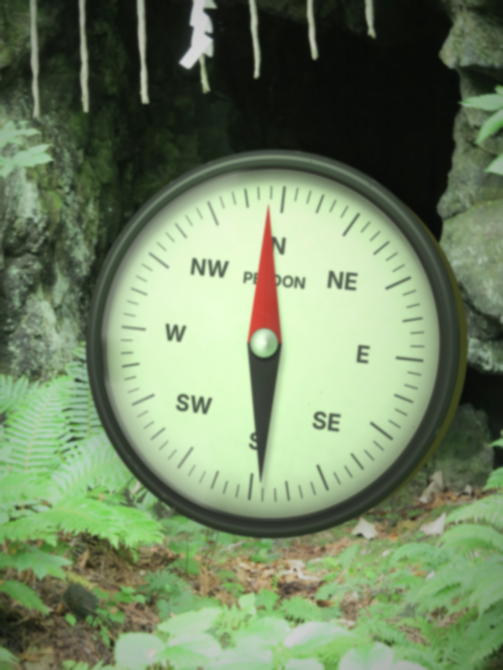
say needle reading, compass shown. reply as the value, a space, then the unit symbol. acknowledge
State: 355 °
